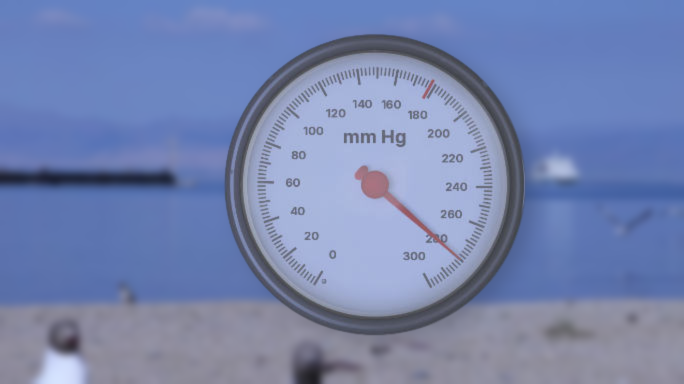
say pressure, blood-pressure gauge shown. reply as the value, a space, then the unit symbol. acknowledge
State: 280 mmHg
